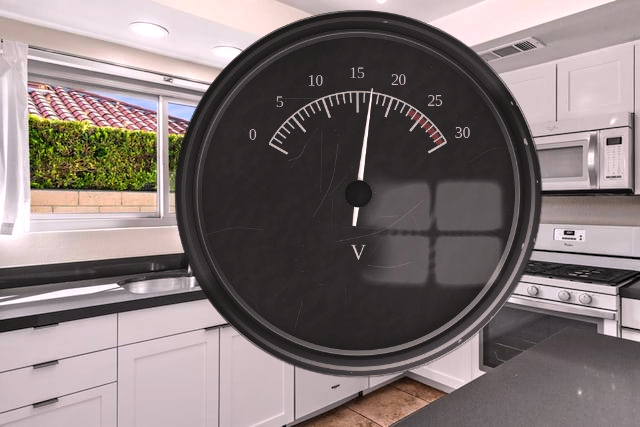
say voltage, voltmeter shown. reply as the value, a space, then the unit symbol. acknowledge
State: 17 V
